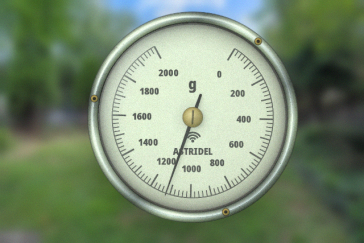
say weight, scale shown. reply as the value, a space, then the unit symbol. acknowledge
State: 1120 g
